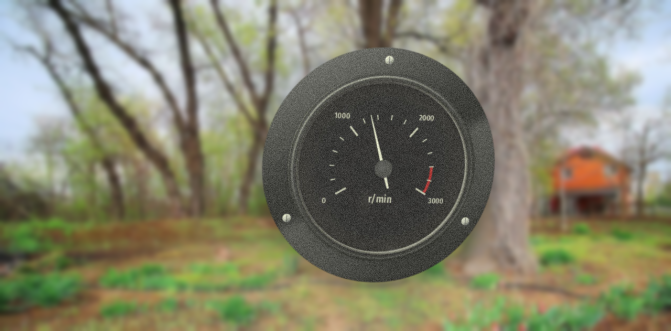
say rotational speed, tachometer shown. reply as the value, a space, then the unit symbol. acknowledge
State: 1300 rpm
